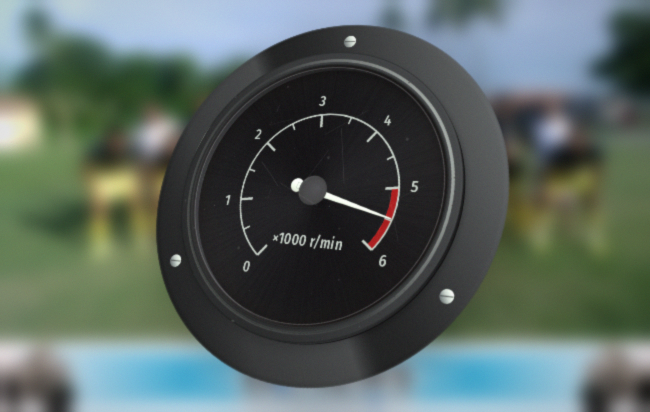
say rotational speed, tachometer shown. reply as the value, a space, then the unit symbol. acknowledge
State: 5500 rpm
